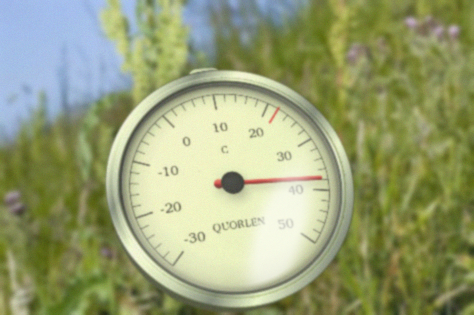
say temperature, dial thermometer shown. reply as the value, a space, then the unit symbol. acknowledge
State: 38 °C
